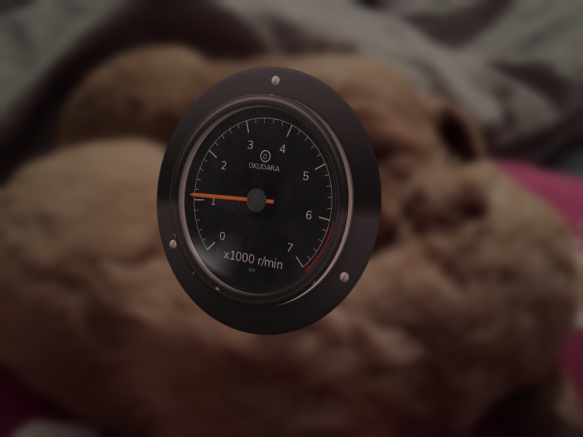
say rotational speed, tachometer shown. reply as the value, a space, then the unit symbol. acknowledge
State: 1100 rpm
